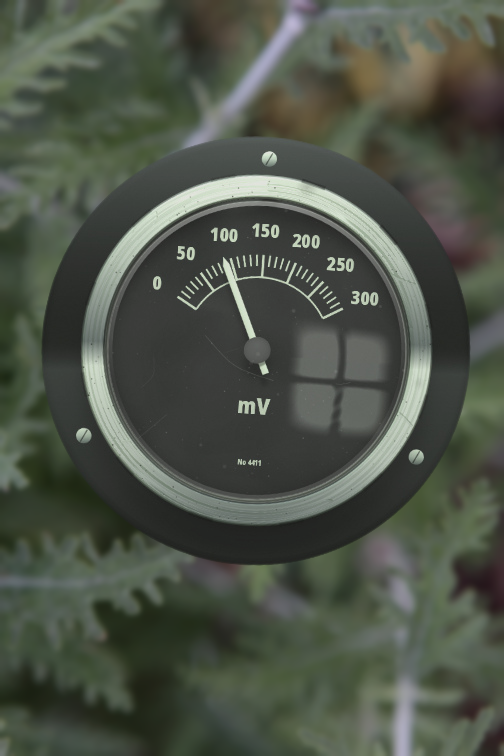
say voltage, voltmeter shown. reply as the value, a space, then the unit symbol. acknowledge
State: 90 mV
